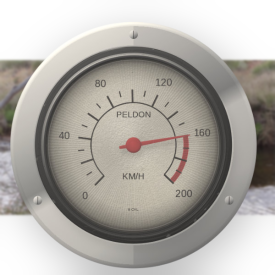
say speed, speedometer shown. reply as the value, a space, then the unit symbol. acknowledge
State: 160 km/h
